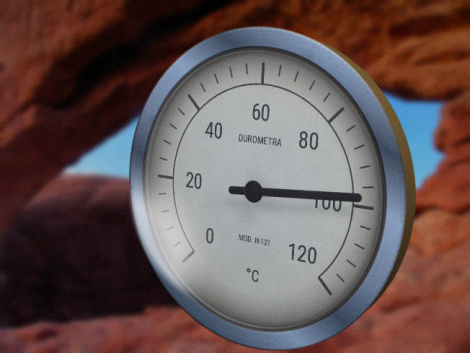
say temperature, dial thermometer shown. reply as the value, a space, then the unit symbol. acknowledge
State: 98 °C
